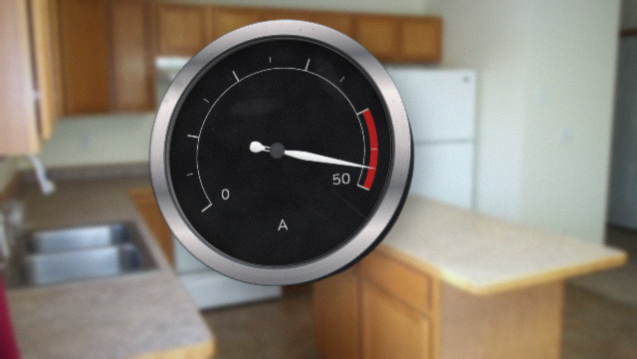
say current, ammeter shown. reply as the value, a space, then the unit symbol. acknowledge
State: 47.5 A
